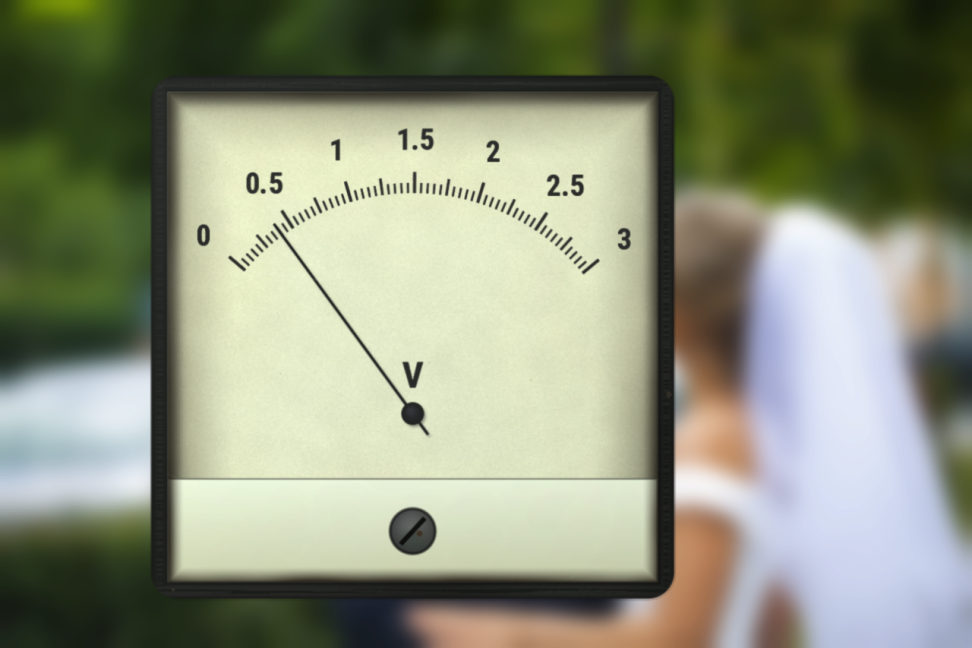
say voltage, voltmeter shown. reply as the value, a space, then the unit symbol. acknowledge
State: 0.4 V
